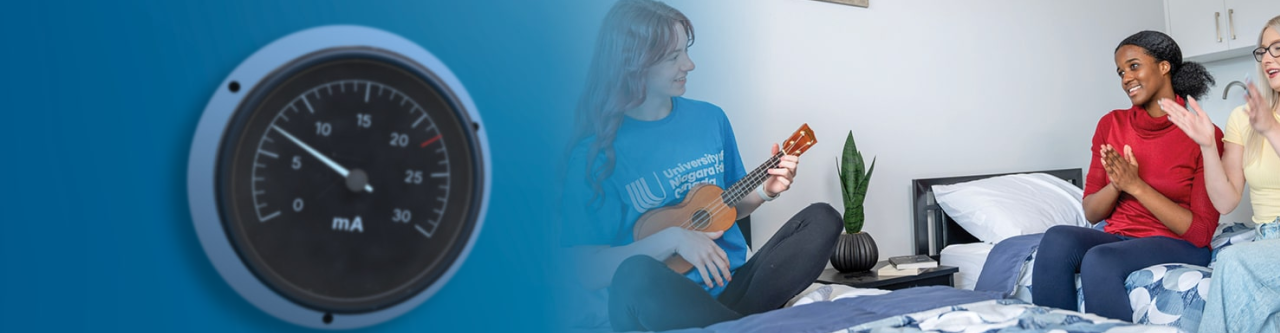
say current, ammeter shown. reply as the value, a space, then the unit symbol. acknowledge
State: 7 mA
